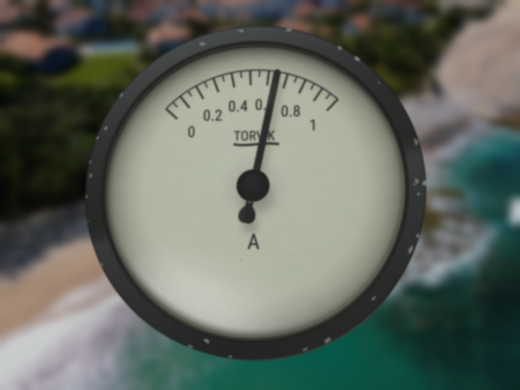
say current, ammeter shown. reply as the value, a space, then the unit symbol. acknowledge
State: 0.65 A
